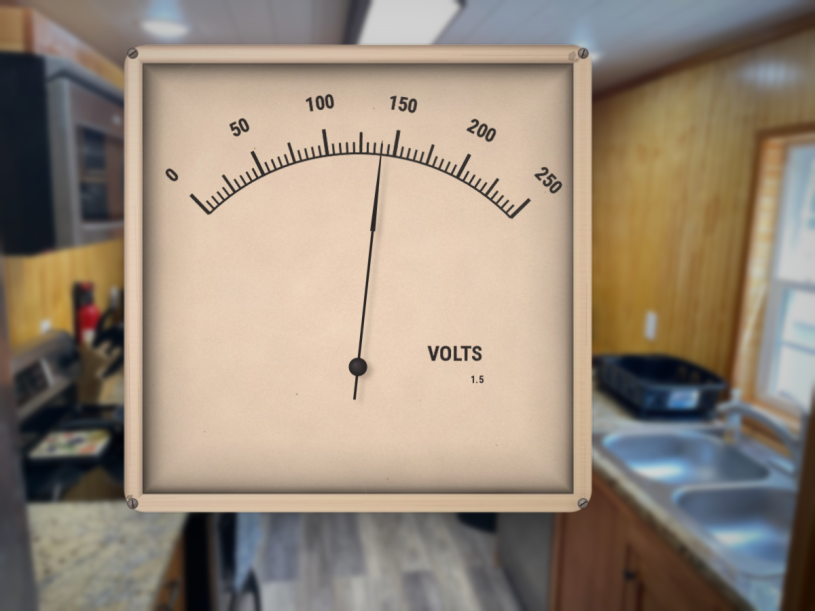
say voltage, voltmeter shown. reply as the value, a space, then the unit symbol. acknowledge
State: 140 V
